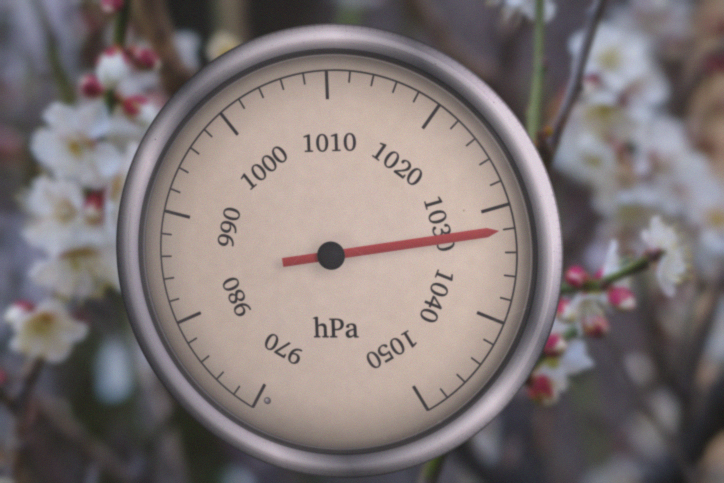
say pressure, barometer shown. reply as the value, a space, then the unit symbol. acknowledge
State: 1032 hPa
